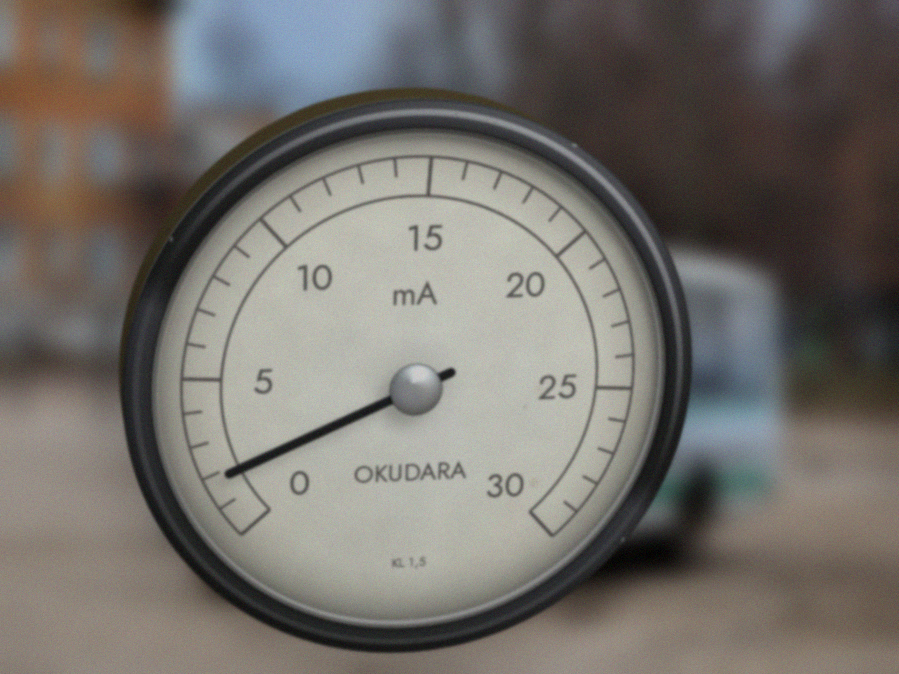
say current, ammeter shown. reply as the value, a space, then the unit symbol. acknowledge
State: 2 mA
